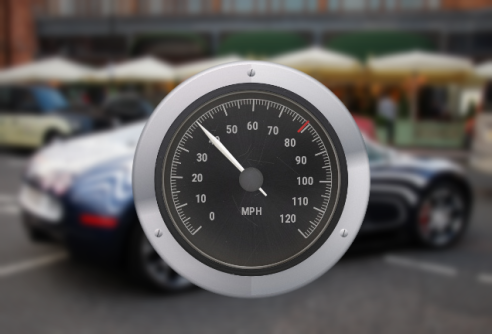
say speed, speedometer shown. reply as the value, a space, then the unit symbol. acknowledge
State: 40 mph
